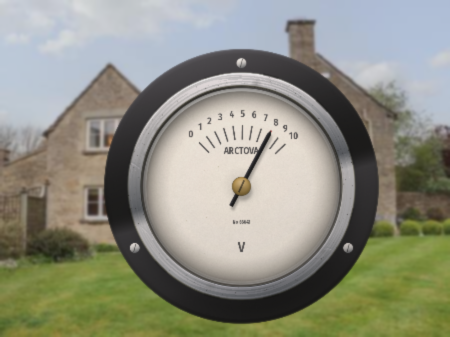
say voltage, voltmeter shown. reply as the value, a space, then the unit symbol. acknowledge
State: 8 V
